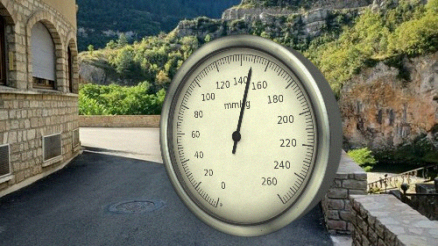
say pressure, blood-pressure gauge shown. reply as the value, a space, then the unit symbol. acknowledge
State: 150 mmHg
